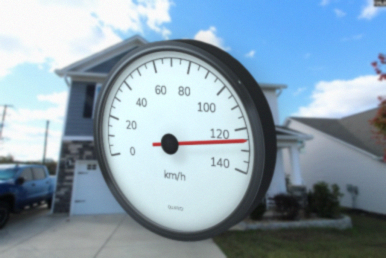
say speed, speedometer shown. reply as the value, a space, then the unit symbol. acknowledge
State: 125 km/h
